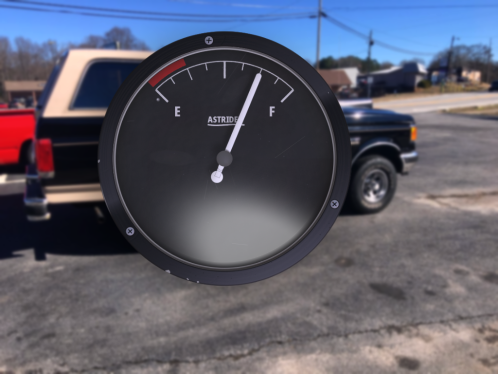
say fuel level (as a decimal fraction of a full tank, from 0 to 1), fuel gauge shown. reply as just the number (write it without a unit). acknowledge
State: 0.75
